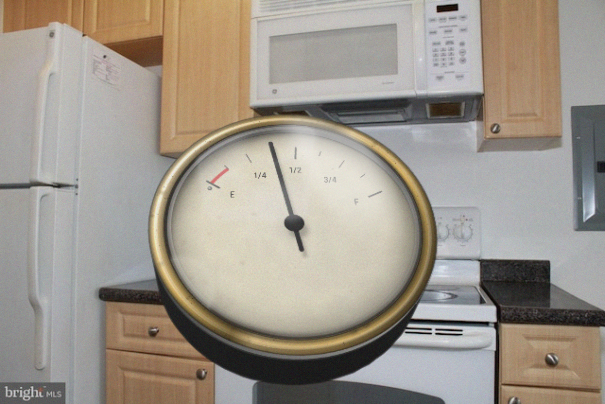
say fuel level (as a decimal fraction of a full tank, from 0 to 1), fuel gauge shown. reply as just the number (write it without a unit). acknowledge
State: 0.375
